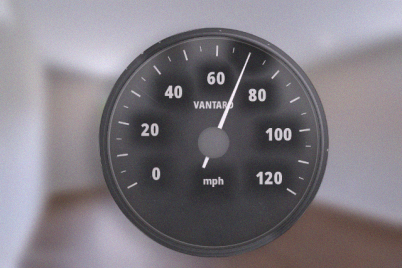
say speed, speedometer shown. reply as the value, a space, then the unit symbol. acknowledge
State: 70 mph
